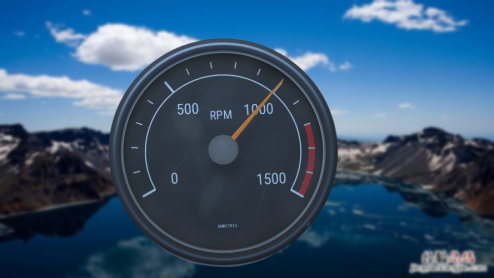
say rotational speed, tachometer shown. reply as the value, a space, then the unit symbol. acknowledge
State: 1000 rpm
